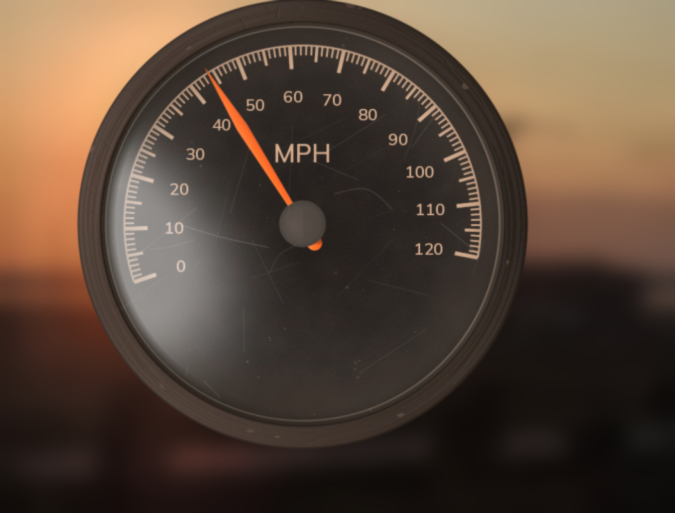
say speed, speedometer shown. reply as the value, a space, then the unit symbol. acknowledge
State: 44 mph
